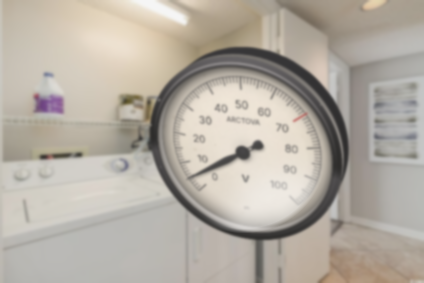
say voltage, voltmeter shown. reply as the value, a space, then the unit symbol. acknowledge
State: 5 V
